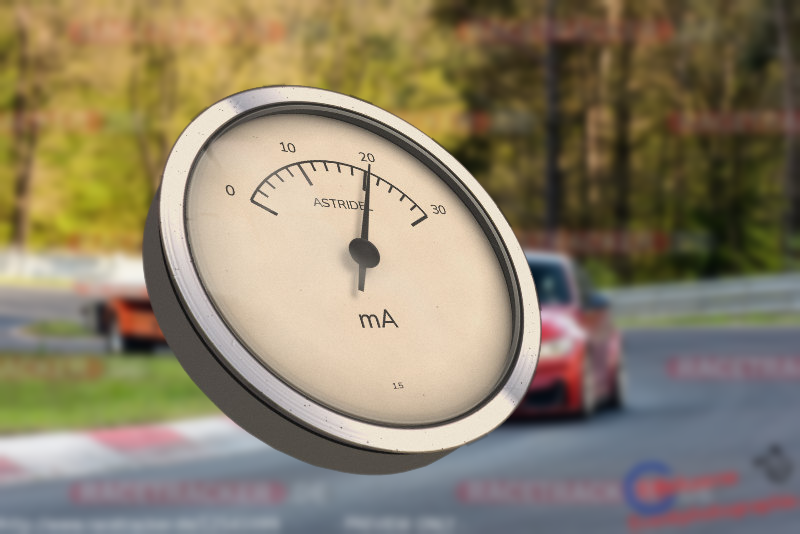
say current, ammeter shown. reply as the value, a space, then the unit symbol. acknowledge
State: 20 mA
